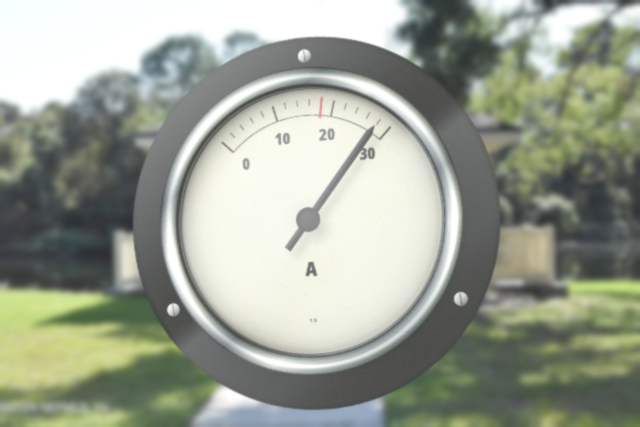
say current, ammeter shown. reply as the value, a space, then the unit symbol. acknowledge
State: 28 A
